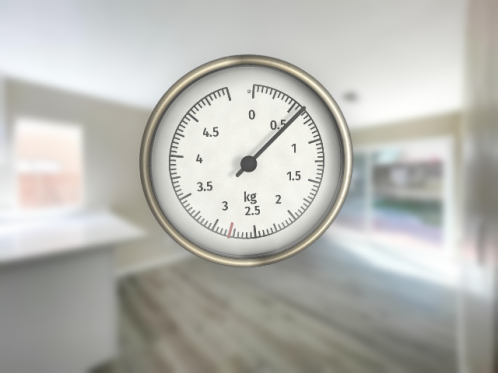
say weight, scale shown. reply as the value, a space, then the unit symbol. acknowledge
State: 0.6 kg
